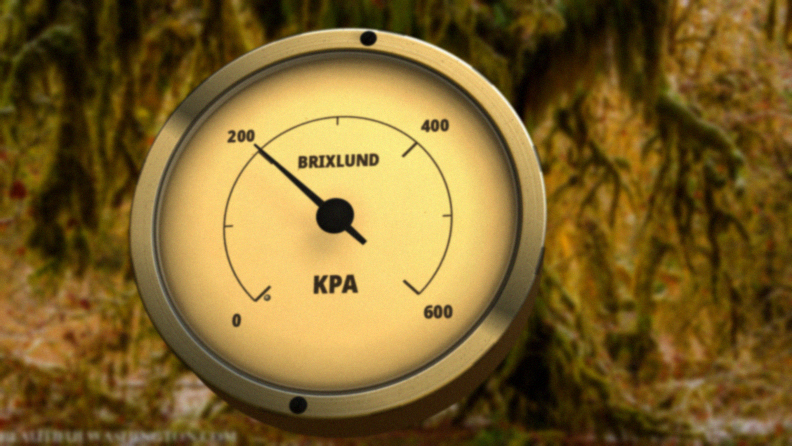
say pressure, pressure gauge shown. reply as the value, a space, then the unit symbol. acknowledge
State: 200 kPa
